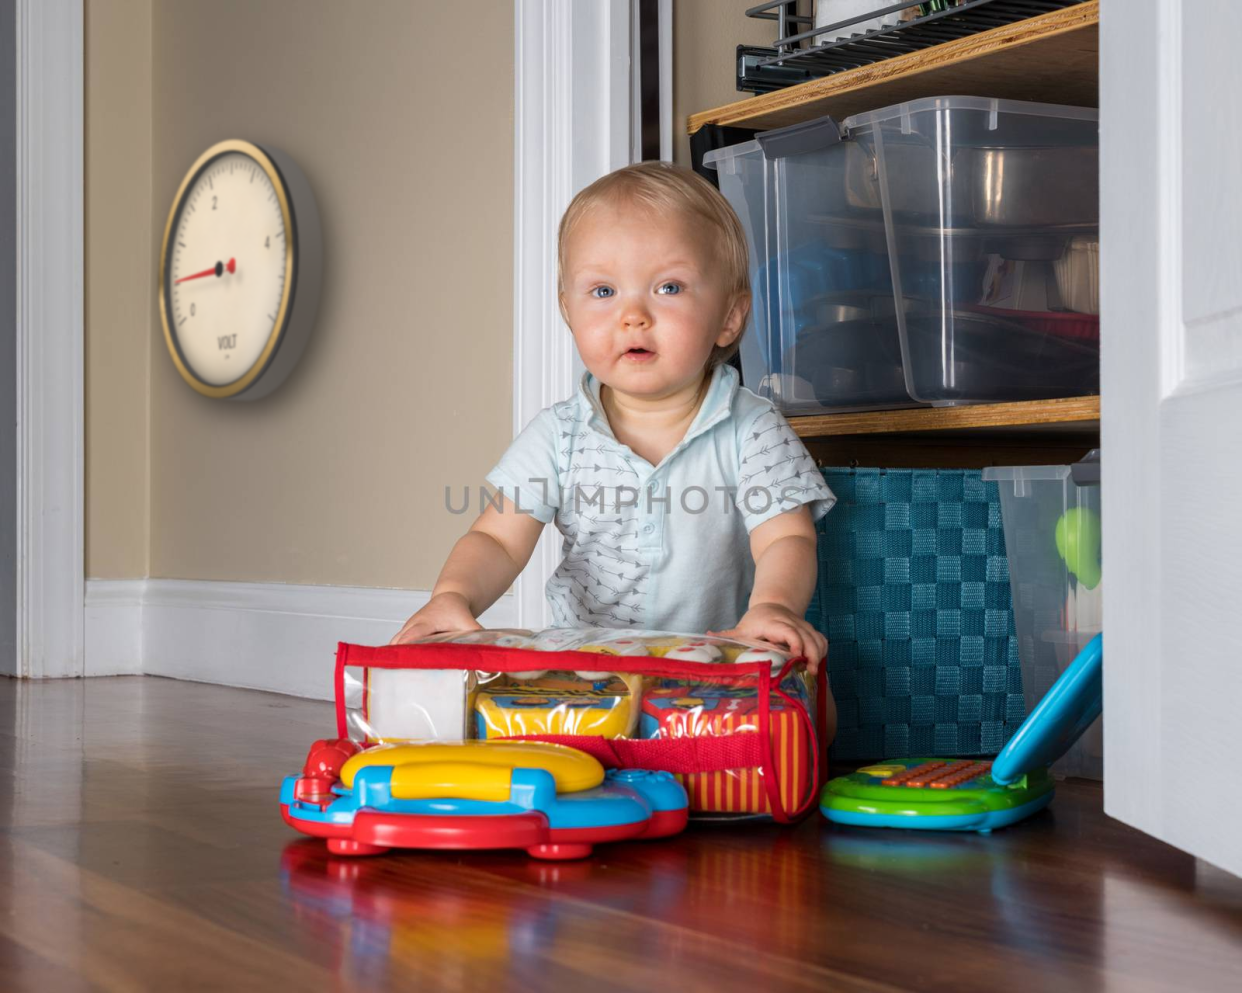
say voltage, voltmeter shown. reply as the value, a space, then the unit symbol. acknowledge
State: 0.5 V
